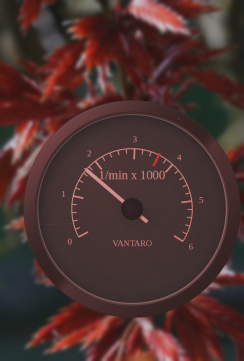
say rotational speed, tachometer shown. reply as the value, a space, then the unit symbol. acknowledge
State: 1700 rpm
